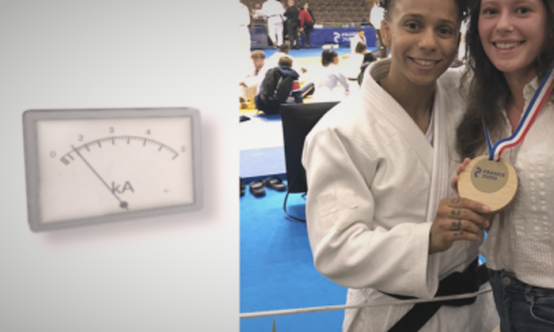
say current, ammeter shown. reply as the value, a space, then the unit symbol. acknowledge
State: 1.5 kA
